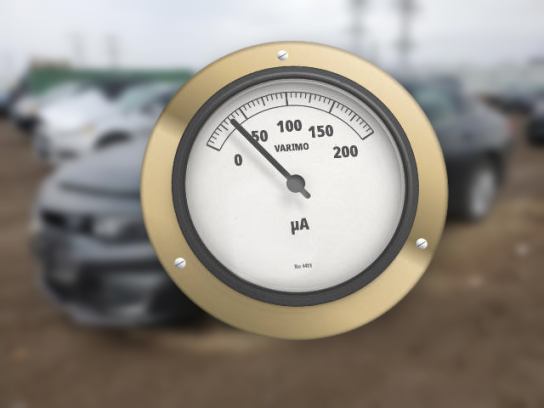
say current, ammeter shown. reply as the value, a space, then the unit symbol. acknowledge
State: 35 µA
